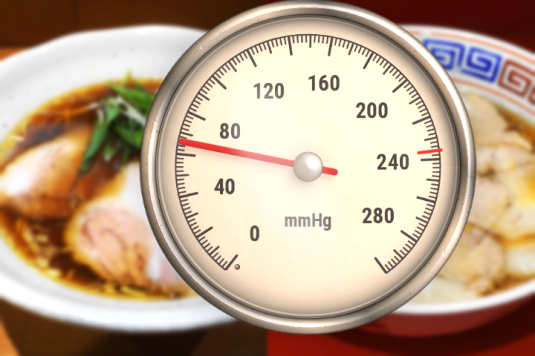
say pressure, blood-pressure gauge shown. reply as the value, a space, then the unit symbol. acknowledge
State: 66 mmHg
